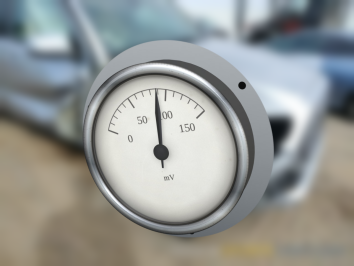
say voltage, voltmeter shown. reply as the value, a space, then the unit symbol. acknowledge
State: 90 mV
